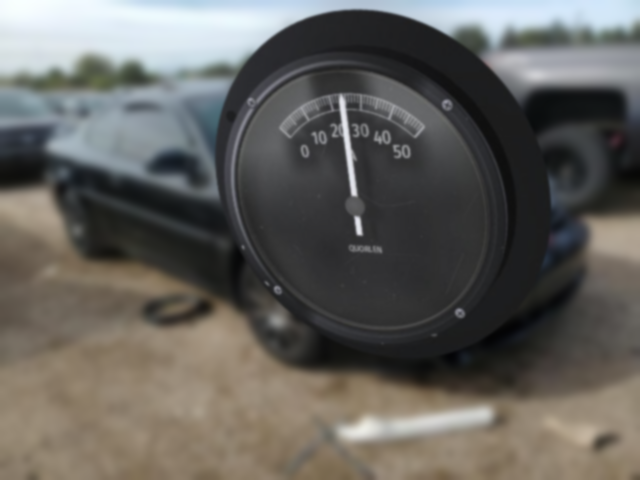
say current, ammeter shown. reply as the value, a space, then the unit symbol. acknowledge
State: 25 A
